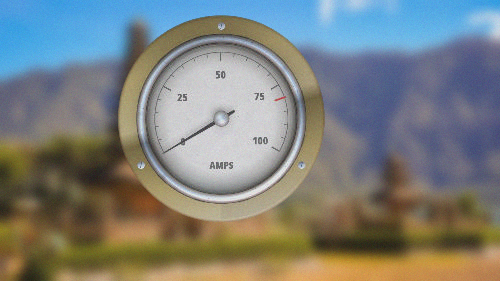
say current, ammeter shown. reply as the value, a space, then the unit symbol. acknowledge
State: 0 A
